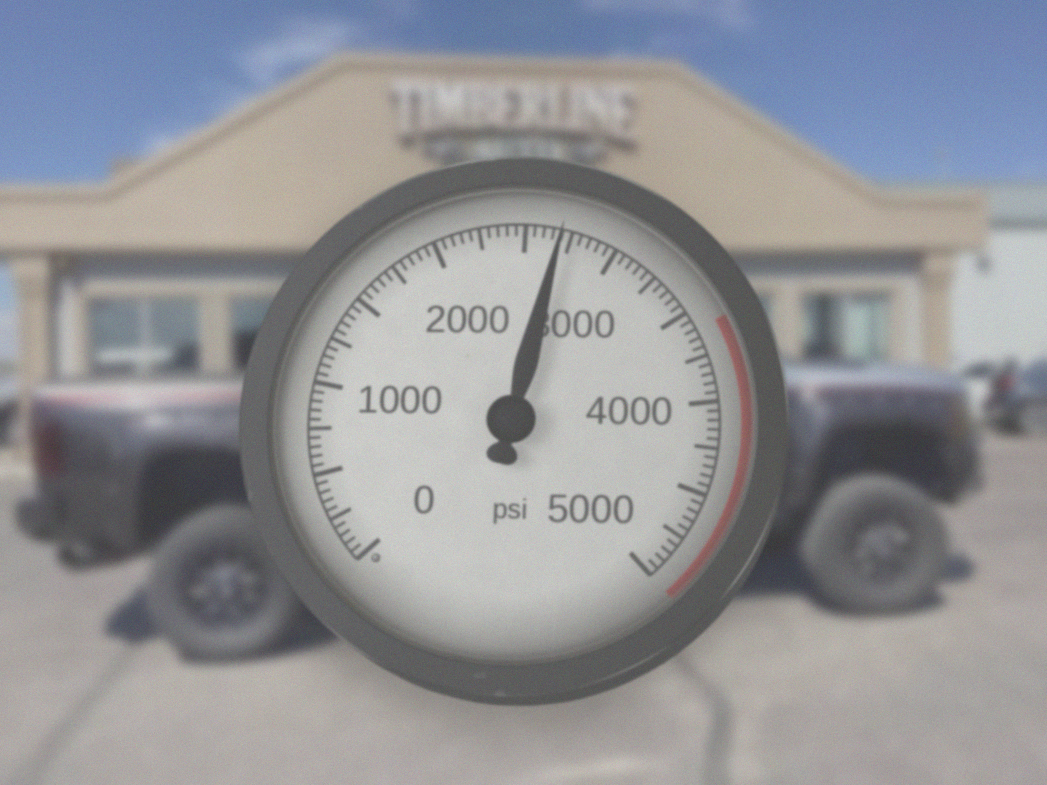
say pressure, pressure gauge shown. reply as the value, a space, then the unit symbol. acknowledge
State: 2700 psi
